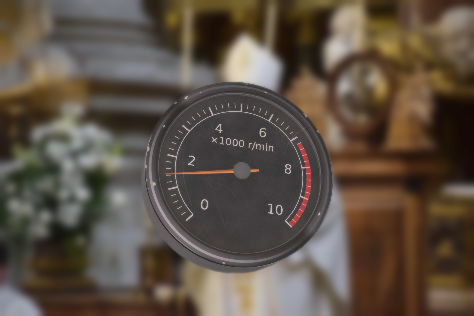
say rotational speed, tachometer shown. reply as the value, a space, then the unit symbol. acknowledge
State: 1400 rpm
